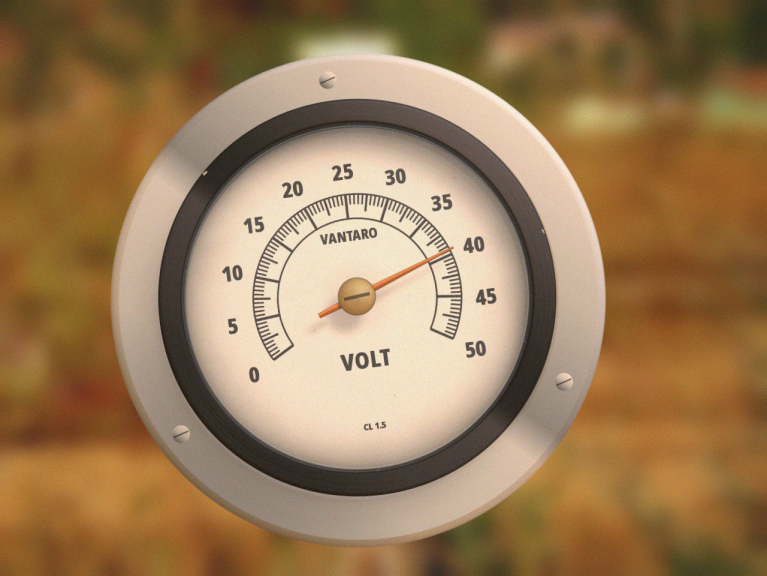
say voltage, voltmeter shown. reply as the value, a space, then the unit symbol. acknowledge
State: 39.5 V
